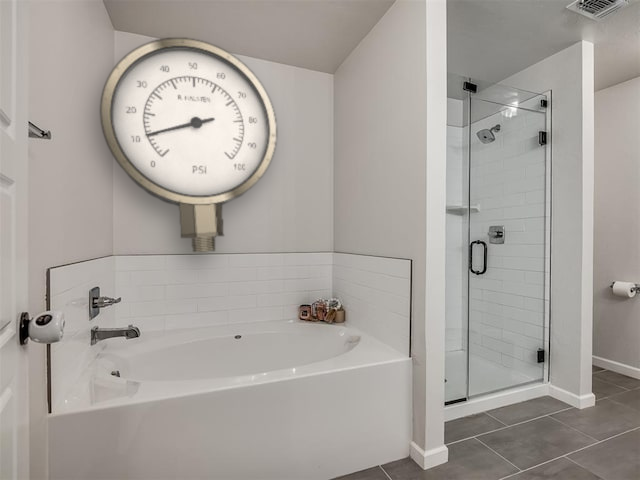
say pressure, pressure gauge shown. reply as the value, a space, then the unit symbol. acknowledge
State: 10 psi
